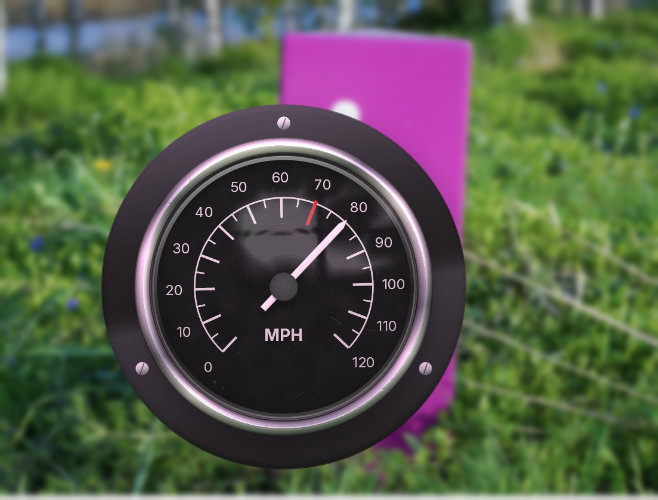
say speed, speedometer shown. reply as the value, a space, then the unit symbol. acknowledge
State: 80 mph
